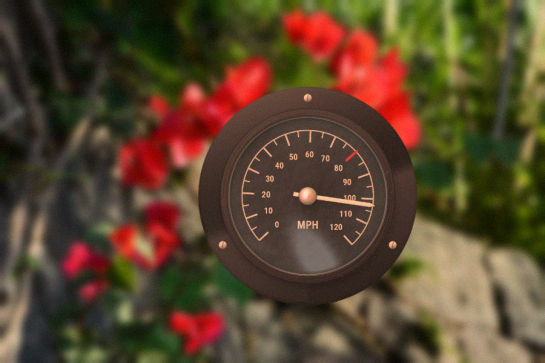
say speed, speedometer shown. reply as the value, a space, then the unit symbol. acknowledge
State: 102.5 mph
